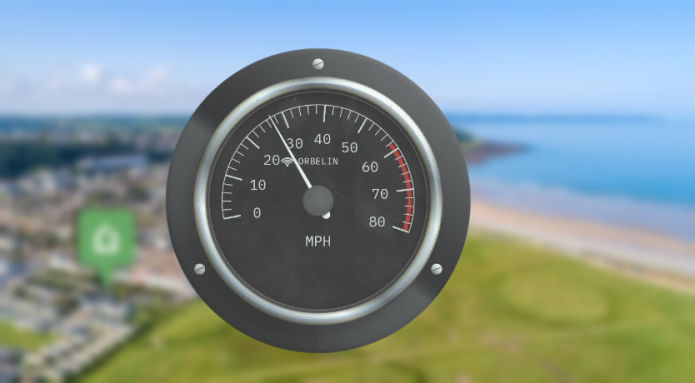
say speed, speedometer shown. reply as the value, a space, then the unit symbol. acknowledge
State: 27 mph
